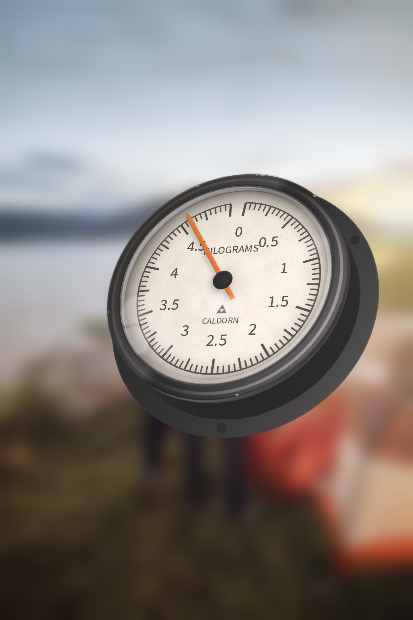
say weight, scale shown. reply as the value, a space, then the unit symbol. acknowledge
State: 4.6 kg
